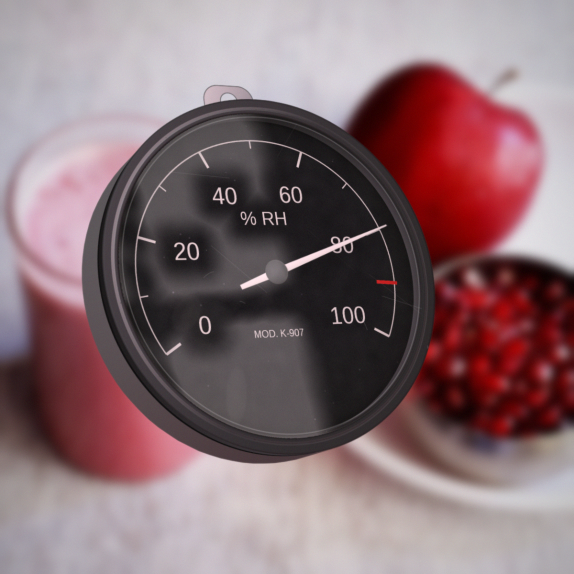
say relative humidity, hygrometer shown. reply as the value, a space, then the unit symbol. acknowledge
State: 80 %
